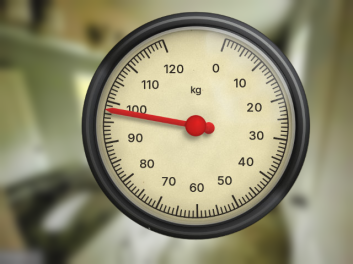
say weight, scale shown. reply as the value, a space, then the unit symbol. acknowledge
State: 98 kg
